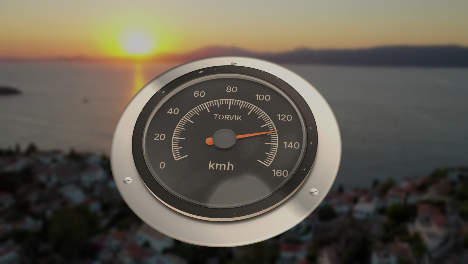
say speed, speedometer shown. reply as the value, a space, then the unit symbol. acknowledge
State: 130 km/h
